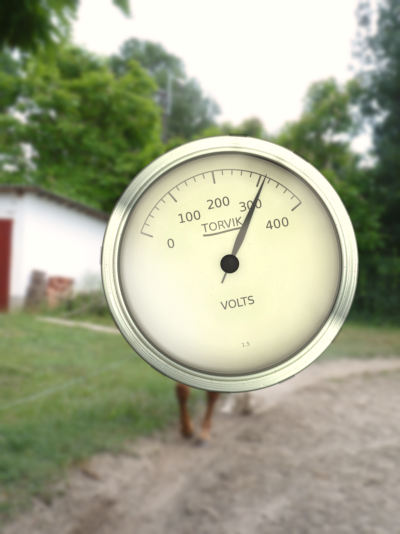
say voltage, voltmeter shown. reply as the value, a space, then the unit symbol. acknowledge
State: 310 V
